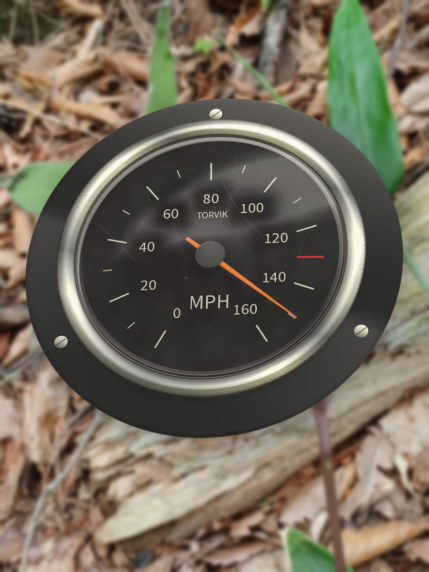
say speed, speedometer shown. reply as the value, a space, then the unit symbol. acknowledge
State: 150 mph
